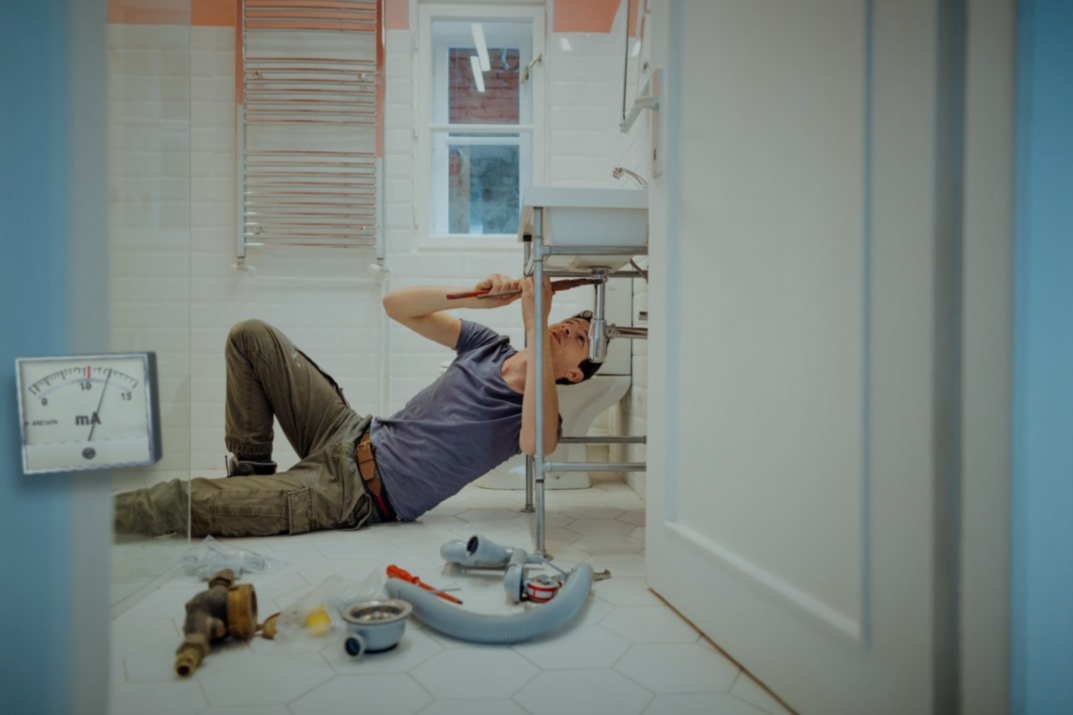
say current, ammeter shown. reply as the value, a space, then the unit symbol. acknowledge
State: 12.5 mA
